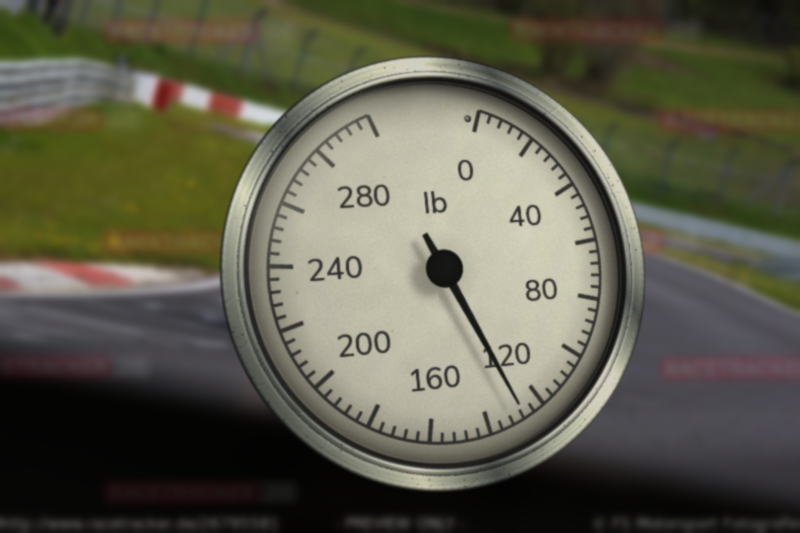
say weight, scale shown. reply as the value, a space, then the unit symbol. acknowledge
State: 128 lb
